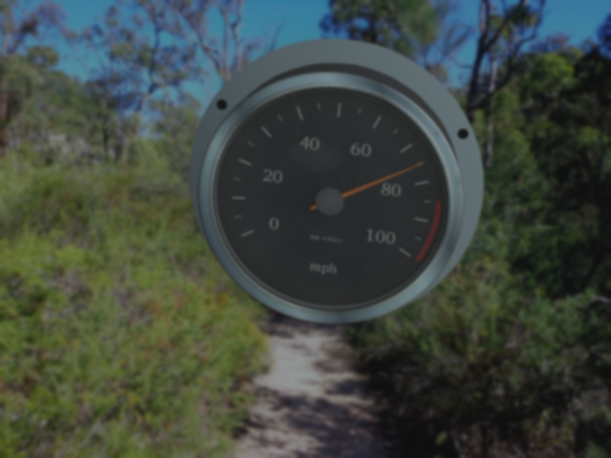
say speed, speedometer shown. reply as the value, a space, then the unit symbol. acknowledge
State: 75 mph
